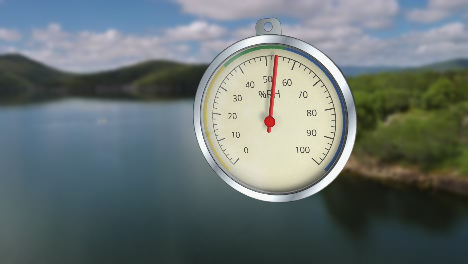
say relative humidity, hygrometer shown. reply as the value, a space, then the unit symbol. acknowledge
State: 54 %
